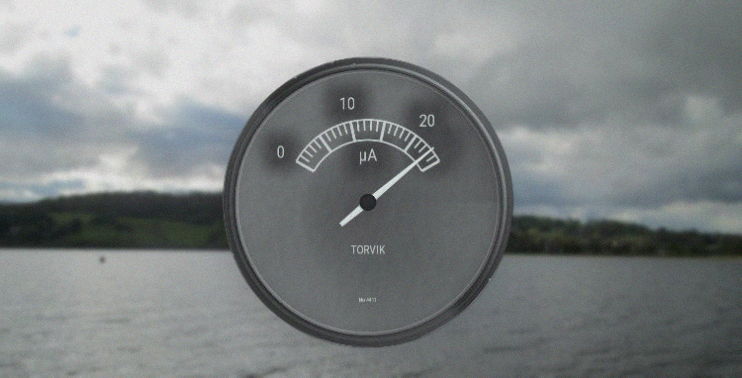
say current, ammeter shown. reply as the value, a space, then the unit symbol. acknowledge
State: 23 µA
